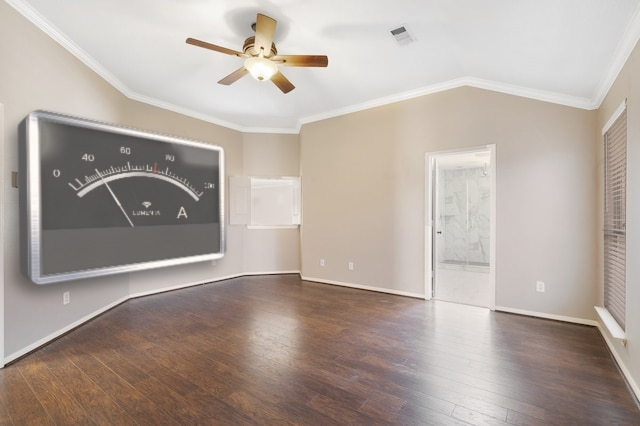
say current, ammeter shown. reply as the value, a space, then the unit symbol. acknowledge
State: 40 A
